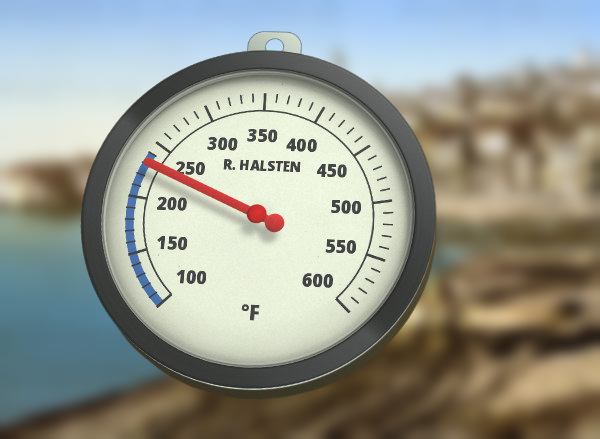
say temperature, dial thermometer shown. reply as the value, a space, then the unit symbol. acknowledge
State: 230 °F
